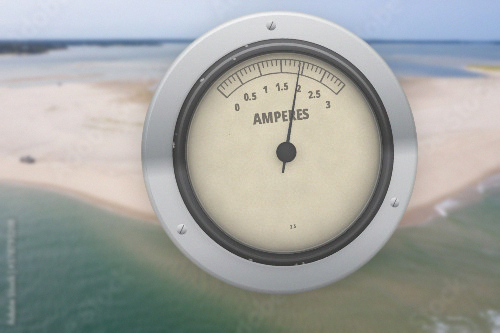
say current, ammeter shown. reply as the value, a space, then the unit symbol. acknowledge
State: 1.9 A
